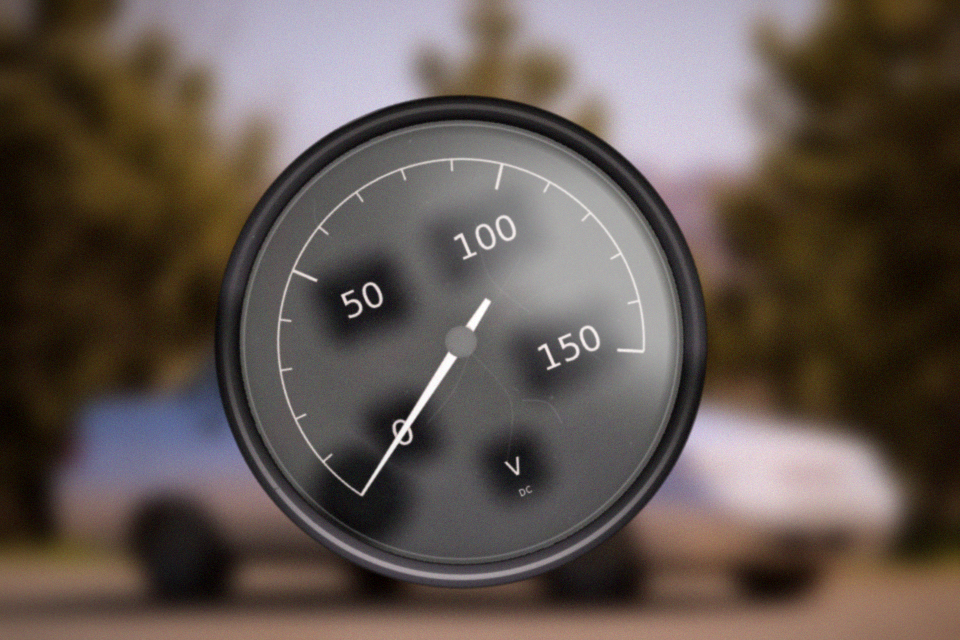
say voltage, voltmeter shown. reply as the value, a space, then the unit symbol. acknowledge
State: 0 V
